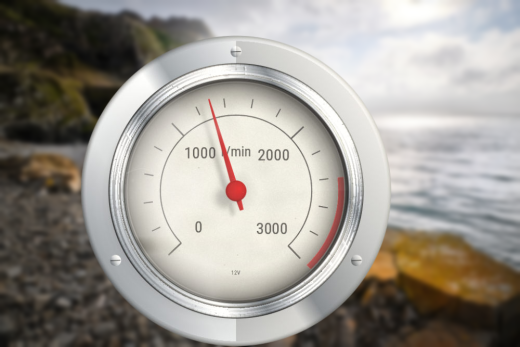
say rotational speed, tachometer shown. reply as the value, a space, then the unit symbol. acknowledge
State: 1300 rpm
